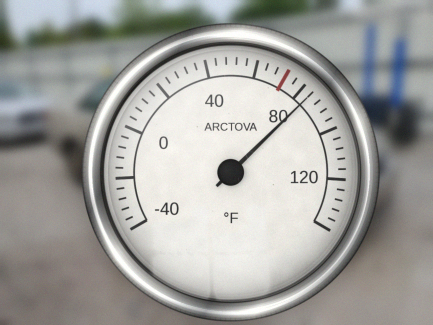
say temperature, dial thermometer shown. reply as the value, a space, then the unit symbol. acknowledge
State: 84 °F
